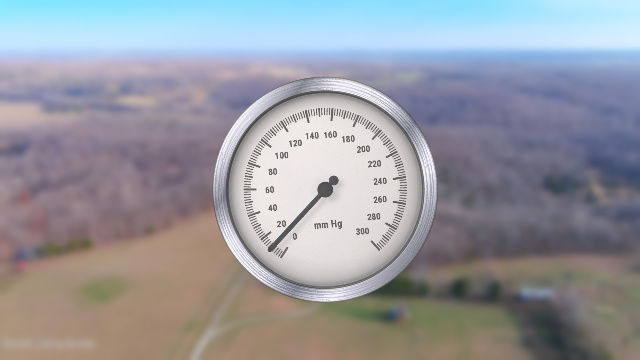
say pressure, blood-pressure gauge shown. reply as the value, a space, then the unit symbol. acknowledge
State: 10 mmHg
